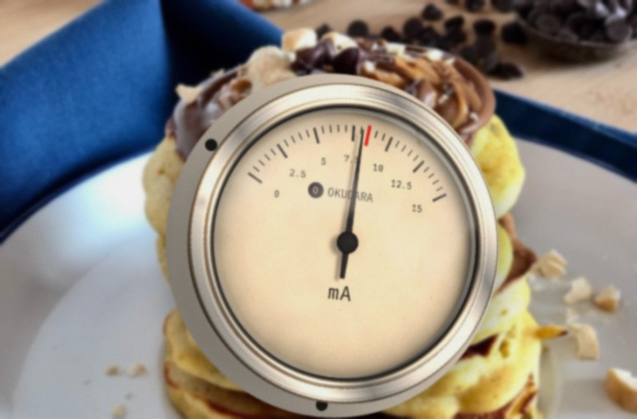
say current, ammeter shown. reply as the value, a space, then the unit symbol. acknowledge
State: 8 mA
